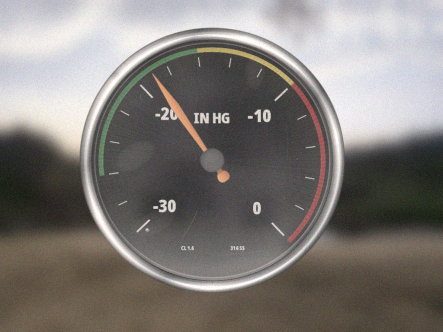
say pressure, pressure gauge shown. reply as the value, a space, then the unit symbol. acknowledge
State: -19 inHg
